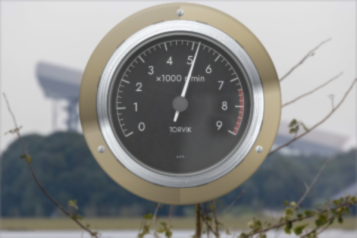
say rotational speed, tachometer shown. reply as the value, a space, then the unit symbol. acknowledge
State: 5200 rpm
